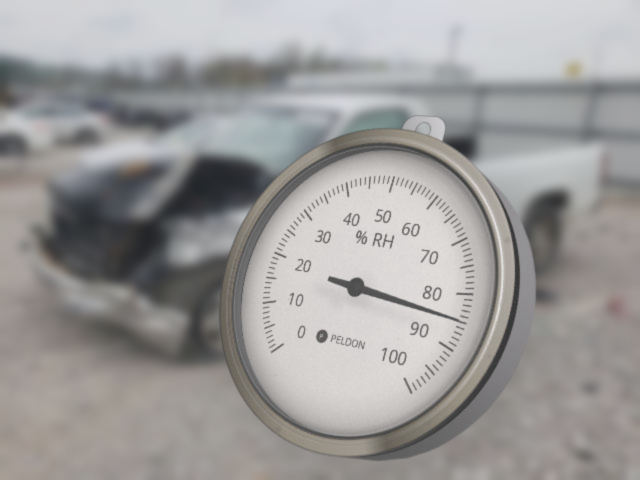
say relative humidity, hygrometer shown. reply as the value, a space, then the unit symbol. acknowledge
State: 85 %
